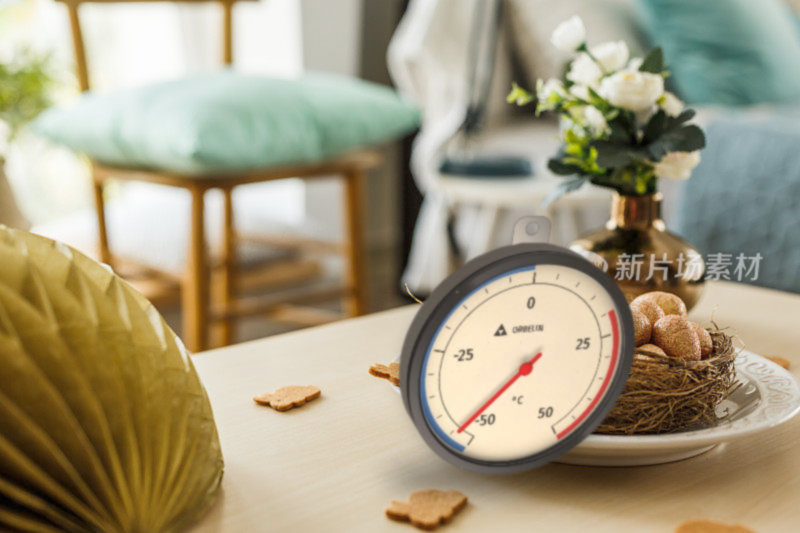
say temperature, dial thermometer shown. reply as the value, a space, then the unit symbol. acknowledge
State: -45 °C
